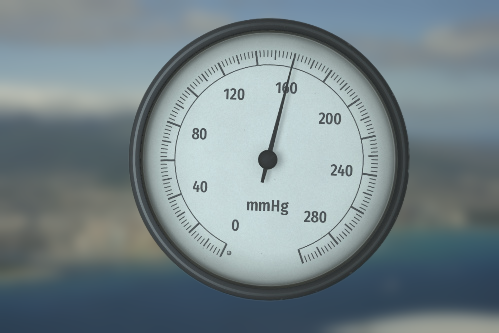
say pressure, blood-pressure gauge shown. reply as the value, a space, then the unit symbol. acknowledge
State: 160 mmHg
